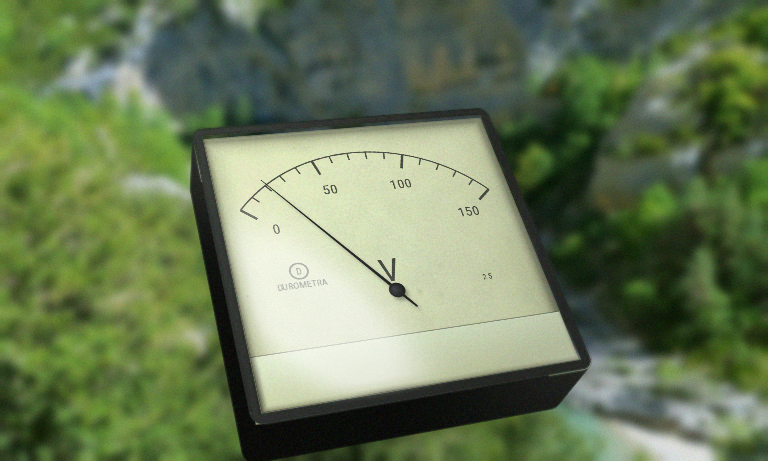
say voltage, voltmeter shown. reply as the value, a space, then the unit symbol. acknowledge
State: 20 V
